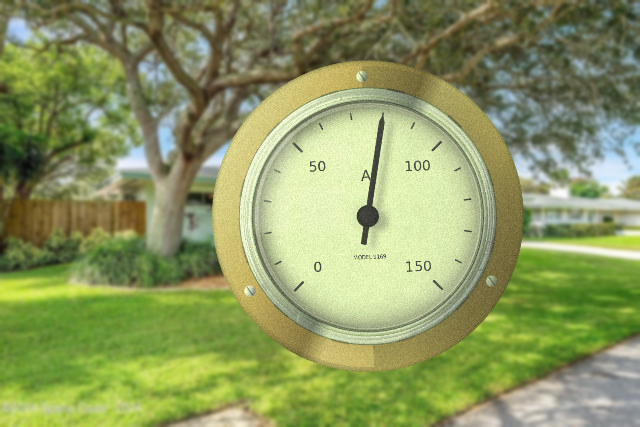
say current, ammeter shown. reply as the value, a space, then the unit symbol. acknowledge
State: 80 A
